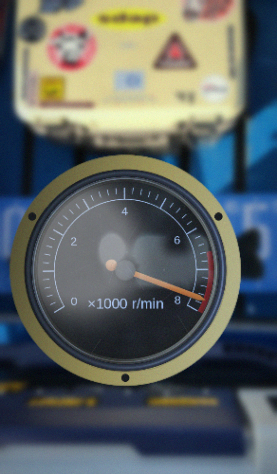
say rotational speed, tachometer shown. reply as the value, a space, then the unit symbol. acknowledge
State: 7700 rpm
